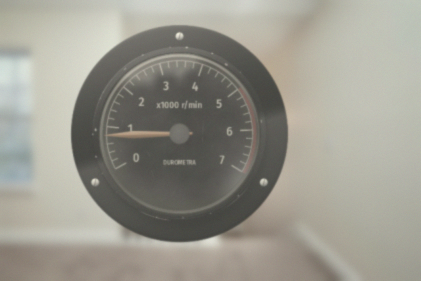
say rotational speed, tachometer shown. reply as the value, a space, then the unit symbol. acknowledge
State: 800 rpm
